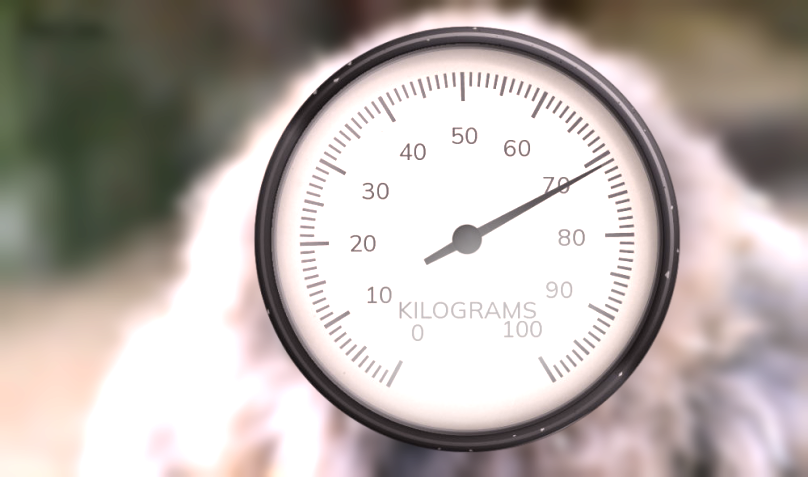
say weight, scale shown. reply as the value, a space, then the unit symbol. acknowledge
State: 71 kg
